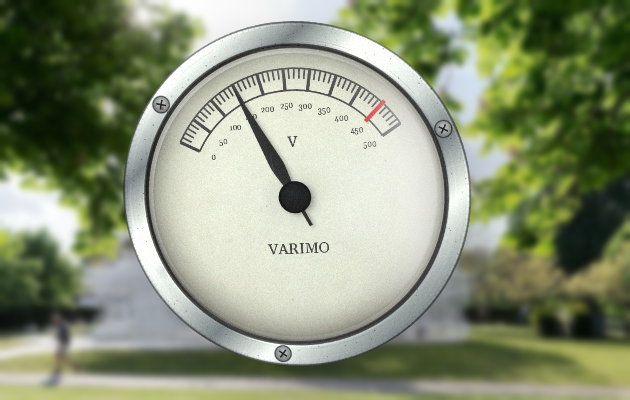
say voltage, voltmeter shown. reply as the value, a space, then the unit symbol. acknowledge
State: 150 V
